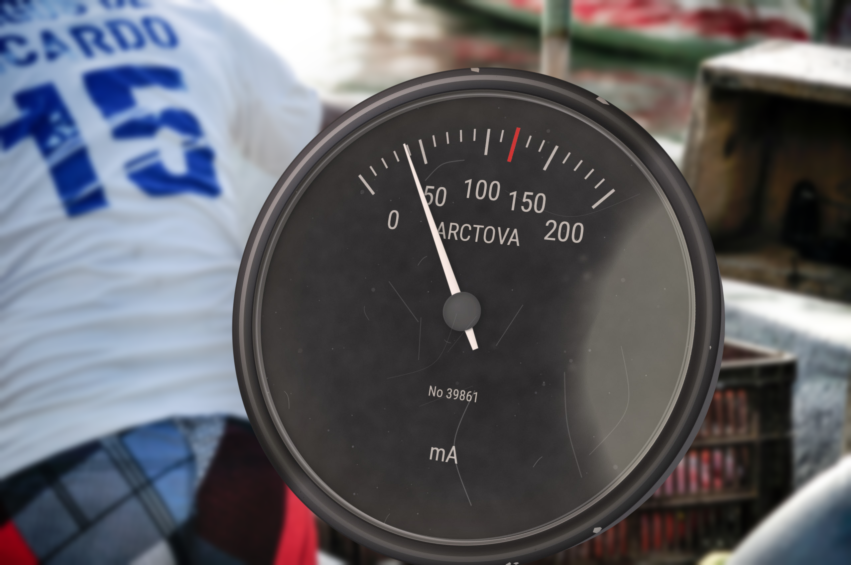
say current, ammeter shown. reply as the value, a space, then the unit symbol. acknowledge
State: 40 mA
